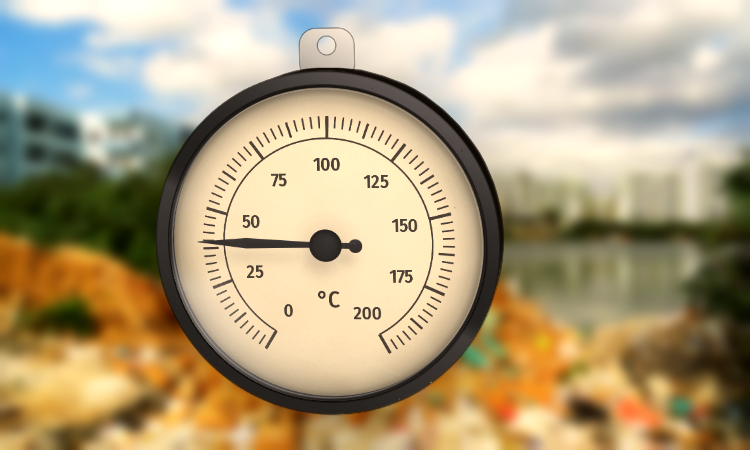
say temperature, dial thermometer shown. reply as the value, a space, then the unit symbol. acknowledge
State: 40 °C
